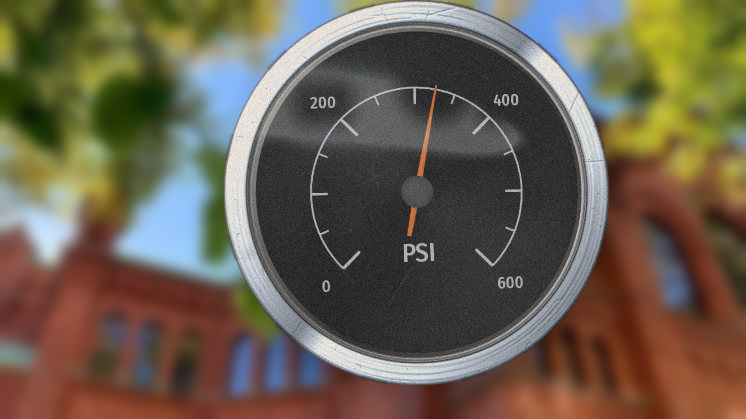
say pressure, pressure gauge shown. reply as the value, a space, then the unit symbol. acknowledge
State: 325 psi
